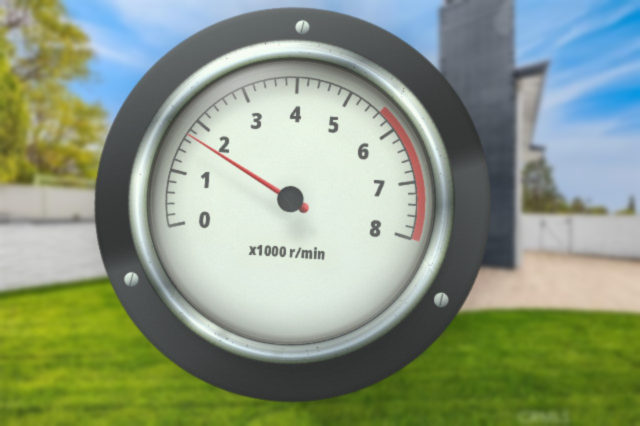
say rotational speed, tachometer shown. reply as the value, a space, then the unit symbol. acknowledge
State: 1700 rpm
